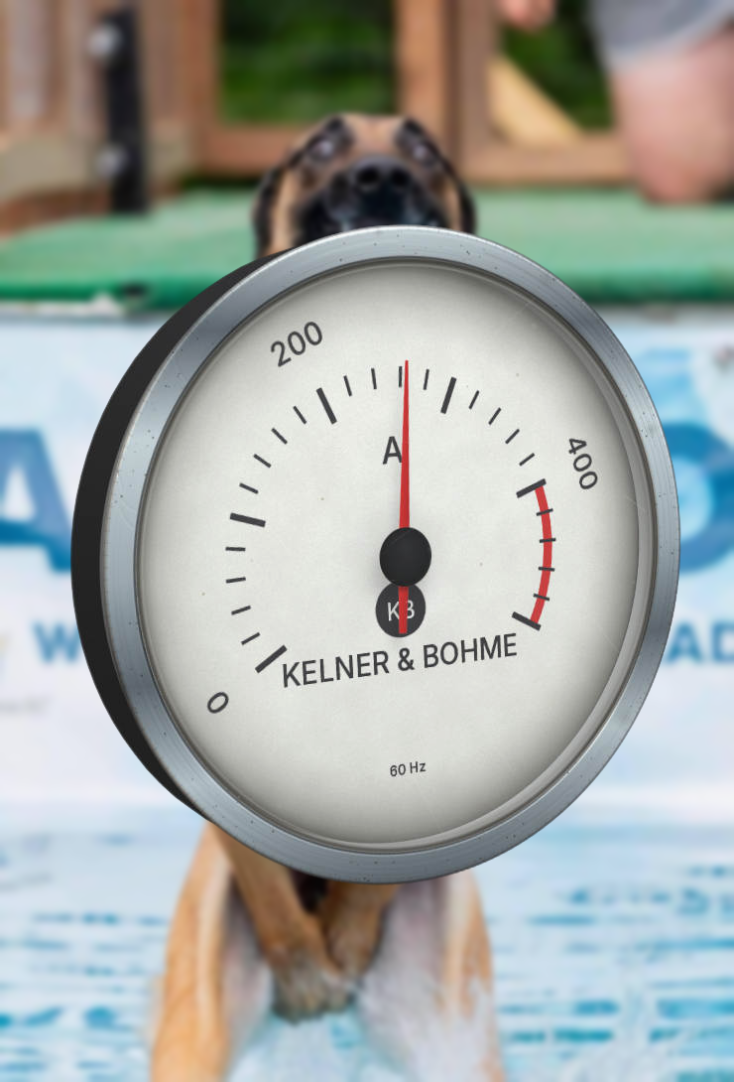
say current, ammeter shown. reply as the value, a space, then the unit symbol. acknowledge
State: 260 A
